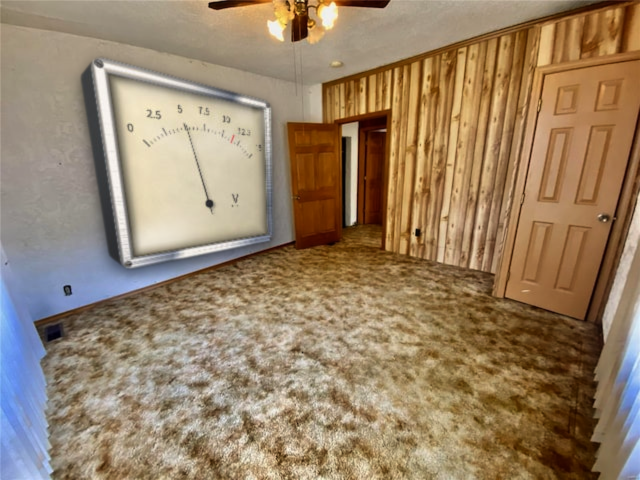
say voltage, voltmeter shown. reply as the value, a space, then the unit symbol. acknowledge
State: 5 V
